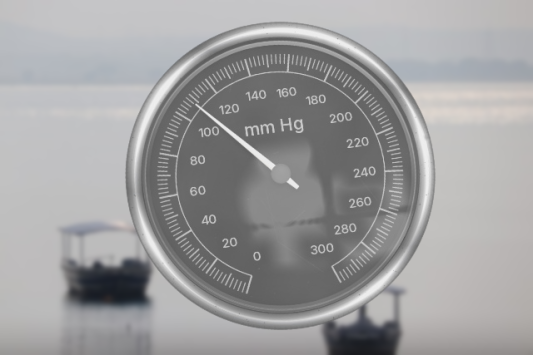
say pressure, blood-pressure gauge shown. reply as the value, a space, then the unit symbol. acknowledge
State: 108 mmHg
